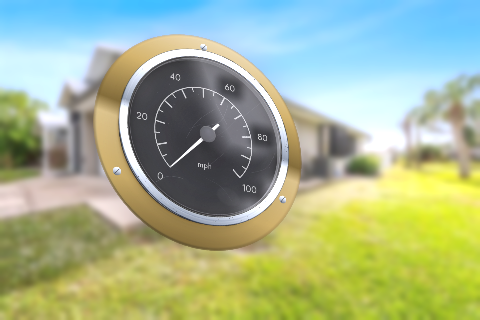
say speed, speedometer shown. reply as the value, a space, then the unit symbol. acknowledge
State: 0 mph
